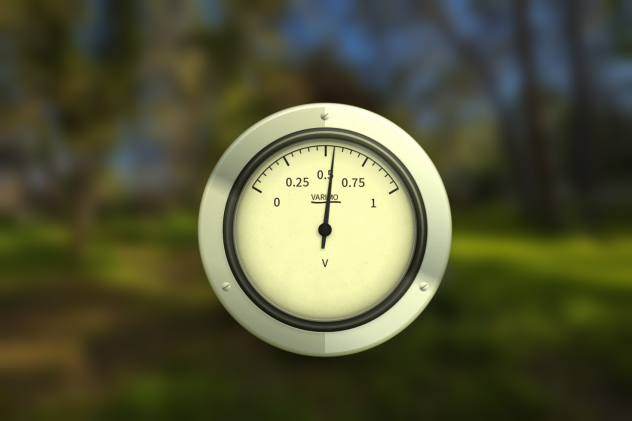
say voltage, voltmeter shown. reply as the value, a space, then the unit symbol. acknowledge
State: 0.55 V
